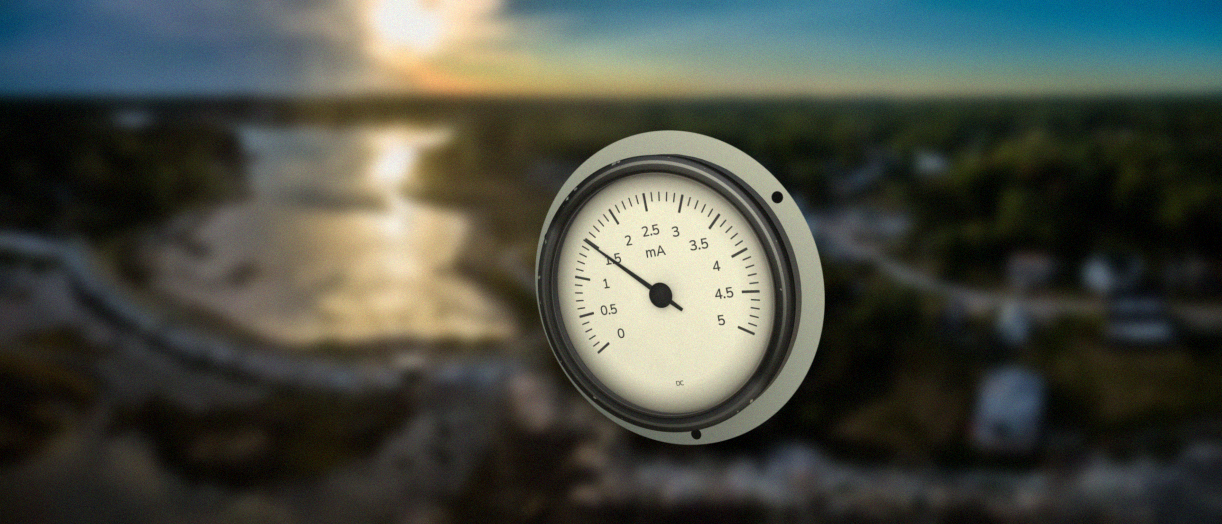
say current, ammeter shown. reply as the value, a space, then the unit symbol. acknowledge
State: 1.5 mA
